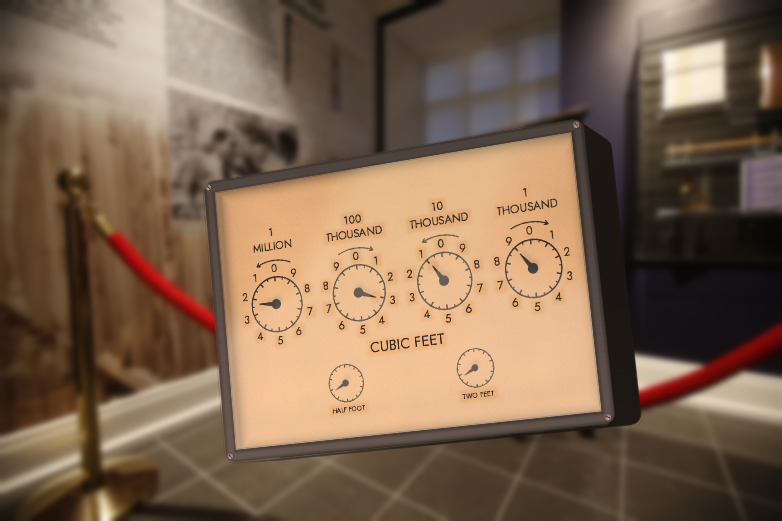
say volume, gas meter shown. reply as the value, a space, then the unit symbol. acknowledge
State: 230900 ft³
